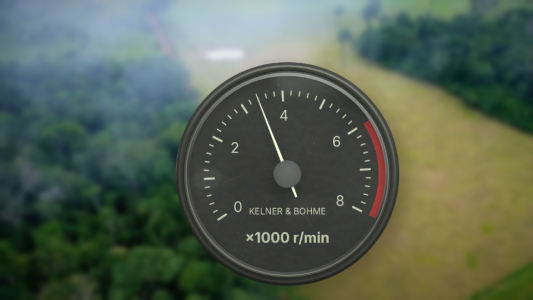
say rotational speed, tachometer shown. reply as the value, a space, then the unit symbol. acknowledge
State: 3400 rpm
